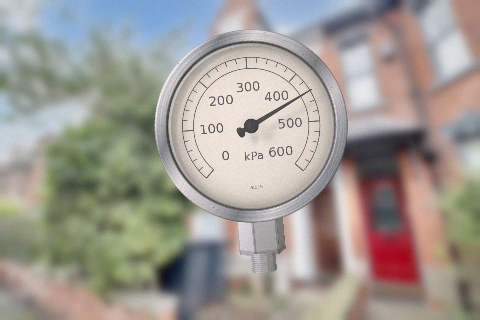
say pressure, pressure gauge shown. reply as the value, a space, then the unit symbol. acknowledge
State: 440 kPa
